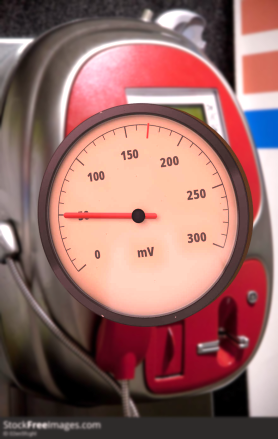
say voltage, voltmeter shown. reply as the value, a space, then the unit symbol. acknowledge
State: 50 mV
